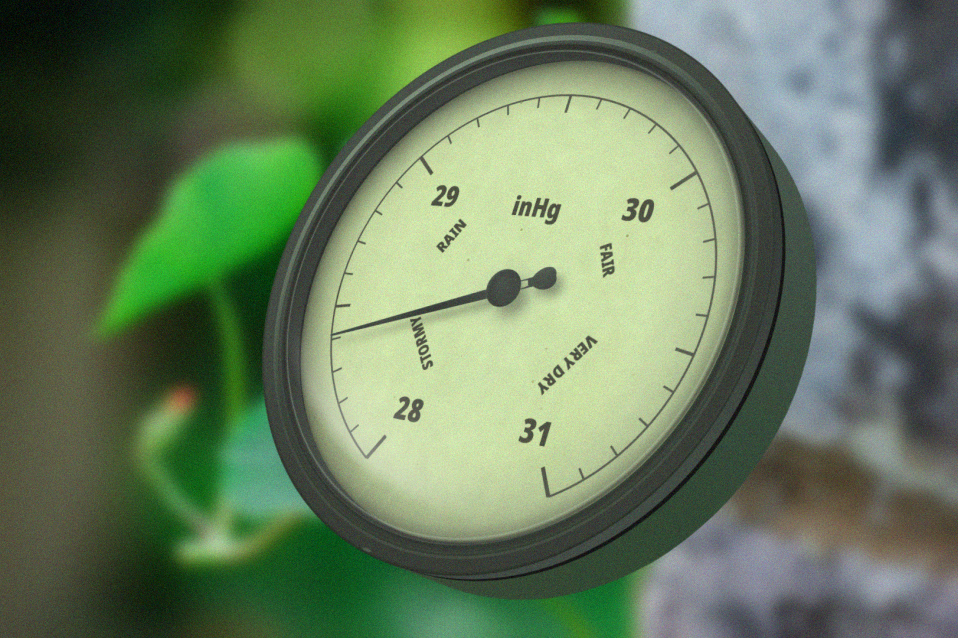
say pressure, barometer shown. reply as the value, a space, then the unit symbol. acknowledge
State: 28.4 inHg
